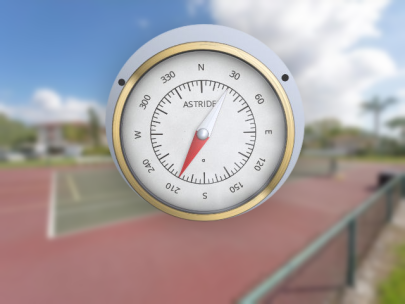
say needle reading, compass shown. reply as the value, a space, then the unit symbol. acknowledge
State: 210 °
